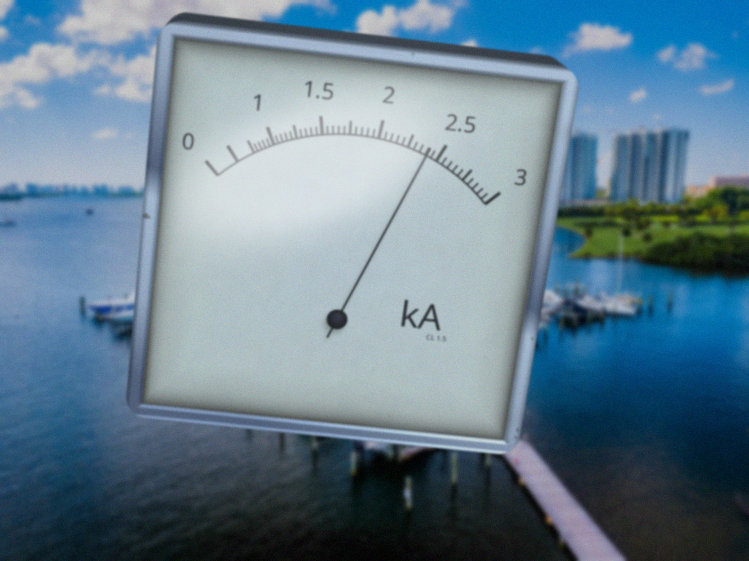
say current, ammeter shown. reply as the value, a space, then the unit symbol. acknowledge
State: 2.4 kA
